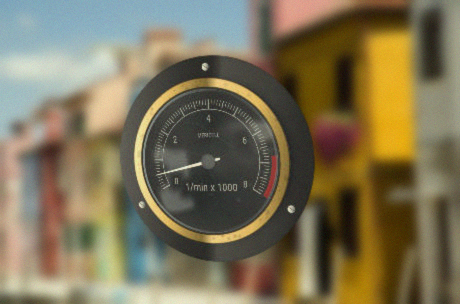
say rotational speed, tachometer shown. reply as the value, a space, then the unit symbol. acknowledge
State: 500 rpm
